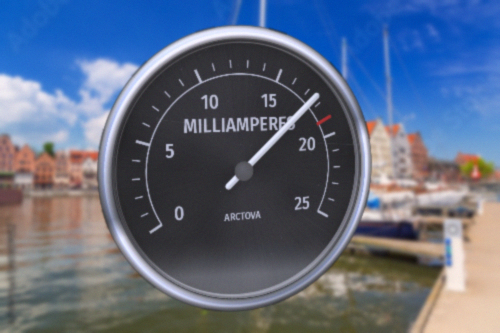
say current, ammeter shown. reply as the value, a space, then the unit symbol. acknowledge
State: 17.5 mA
